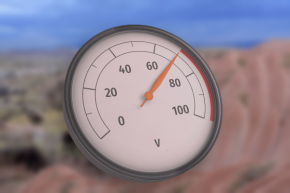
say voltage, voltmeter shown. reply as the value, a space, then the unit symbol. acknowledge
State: 70 V
